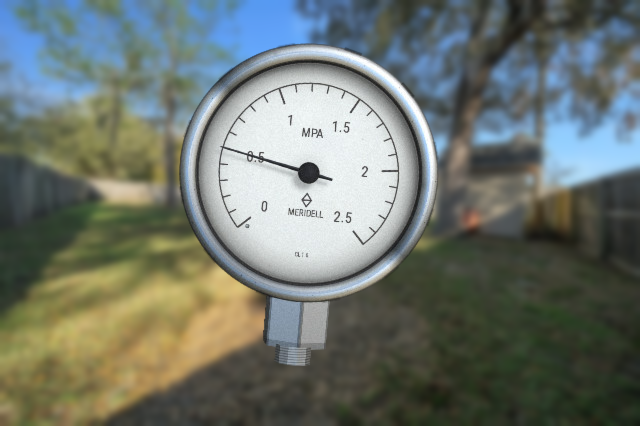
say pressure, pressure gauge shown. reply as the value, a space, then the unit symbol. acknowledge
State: 0.5 MPa
